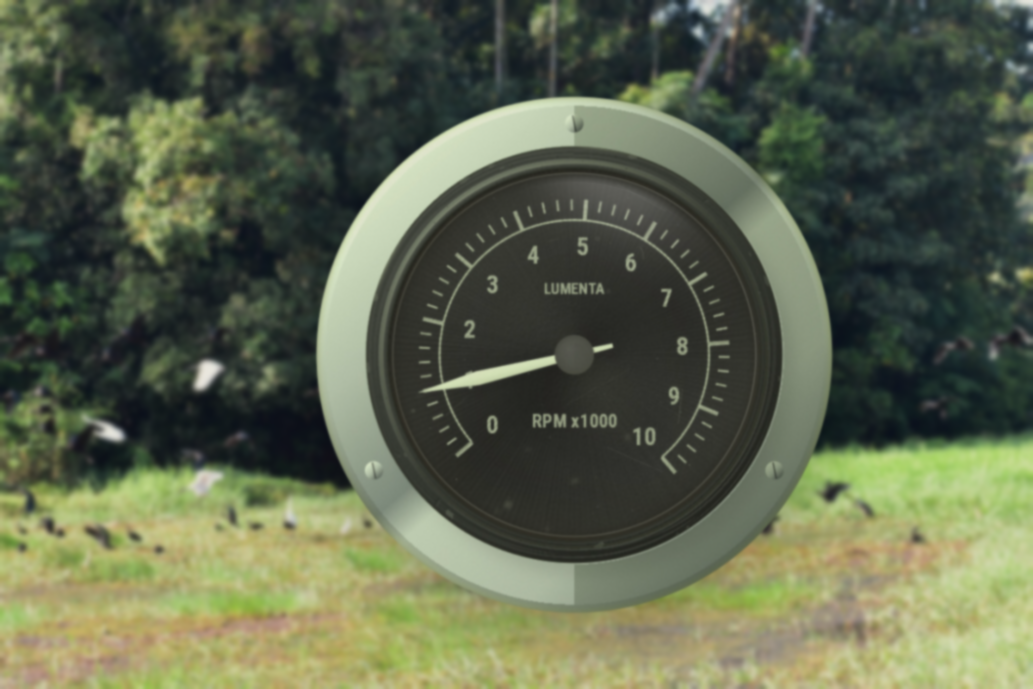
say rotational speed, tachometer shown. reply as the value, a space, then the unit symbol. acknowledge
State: 1000 rpm
